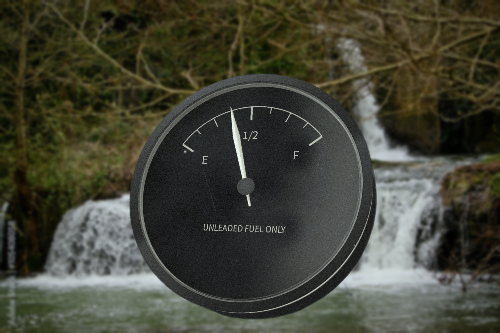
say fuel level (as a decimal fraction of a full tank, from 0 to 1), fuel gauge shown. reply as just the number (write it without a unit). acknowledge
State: 0.375
